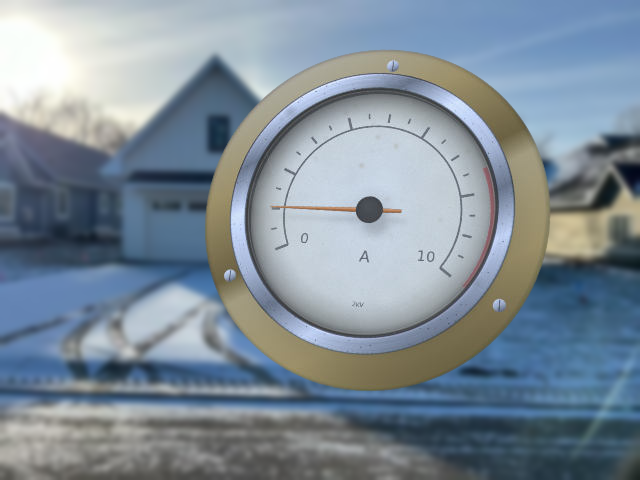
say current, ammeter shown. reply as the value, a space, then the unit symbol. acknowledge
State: 1 A
